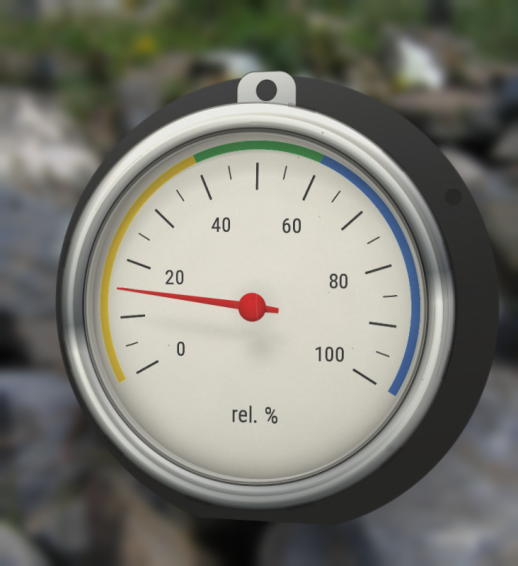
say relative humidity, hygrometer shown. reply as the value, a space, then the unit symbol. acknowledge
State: 15 %
